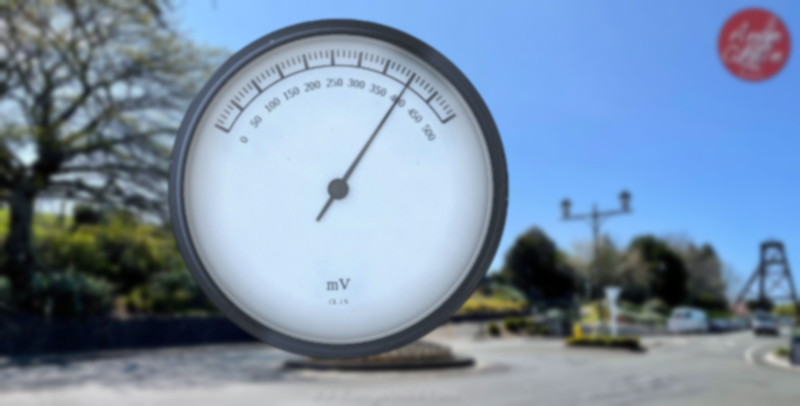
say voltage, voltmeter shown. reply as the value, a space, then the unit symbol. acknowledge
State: 400 mV
